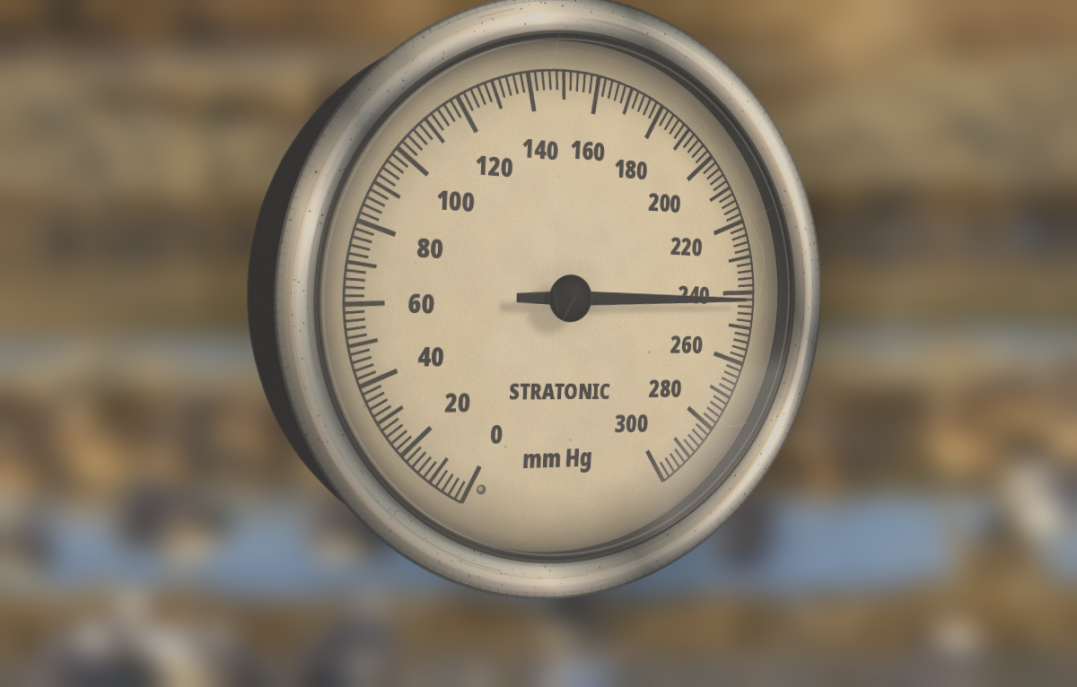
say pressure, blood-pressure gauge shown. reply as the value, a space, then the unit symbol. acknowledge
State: 242 mmHg
